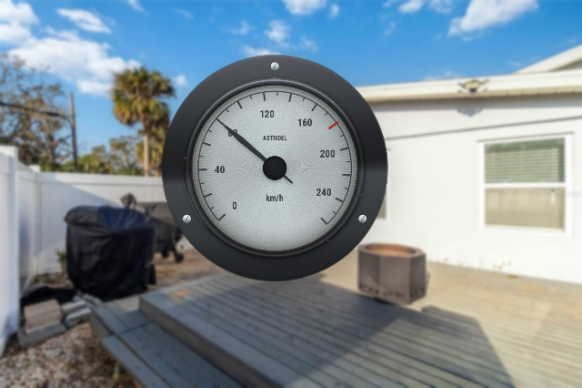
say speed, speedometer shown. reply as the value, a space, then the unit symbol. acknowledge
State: 80 km/h
